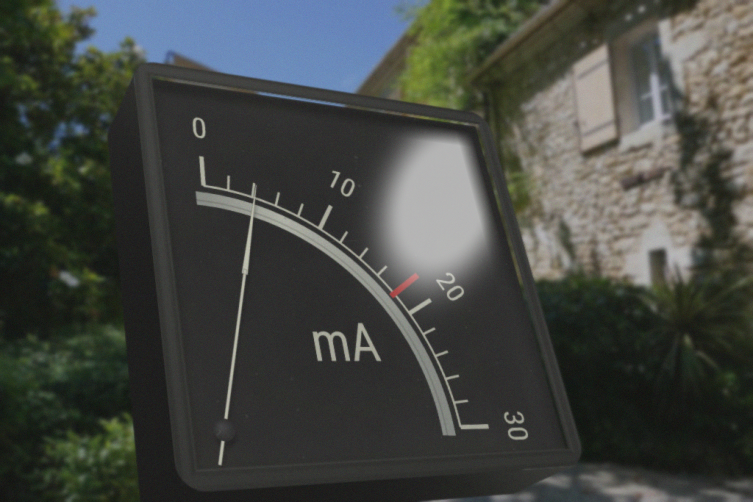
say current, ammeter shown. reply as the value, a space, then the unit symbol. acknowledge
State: 4 mA
